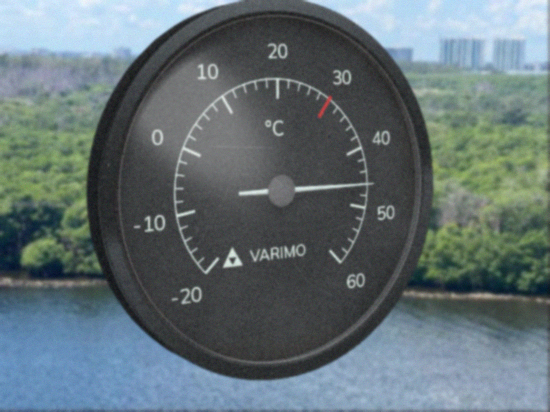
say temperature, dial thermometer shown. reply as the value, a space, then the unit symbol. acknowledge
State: 46 °C
